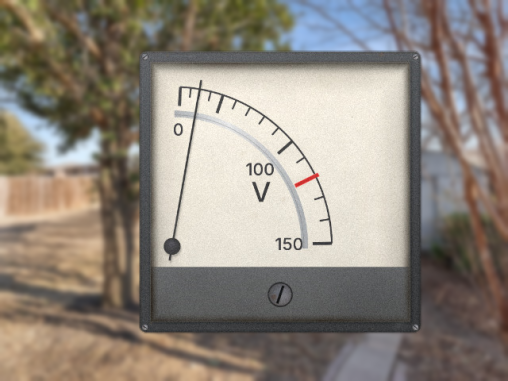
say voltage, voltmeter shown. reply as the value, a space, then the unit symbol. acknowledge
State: 30 V
